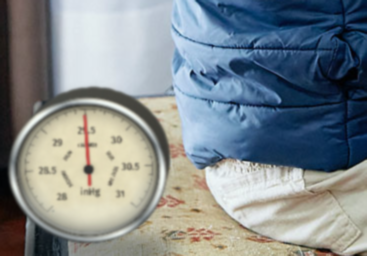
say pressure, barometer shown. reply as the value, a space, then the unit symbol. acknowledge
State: 29.5 inHg
